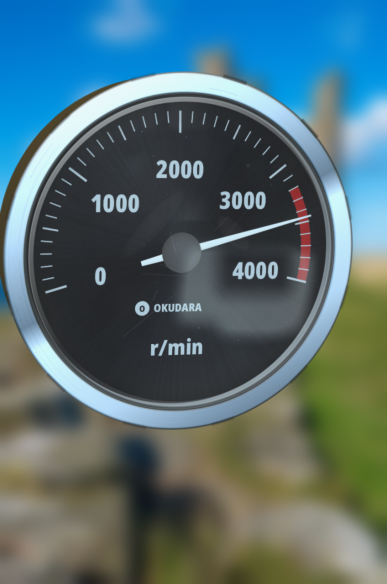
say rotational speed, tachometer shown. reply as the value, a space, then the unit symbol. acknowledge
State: 3450 rpm
